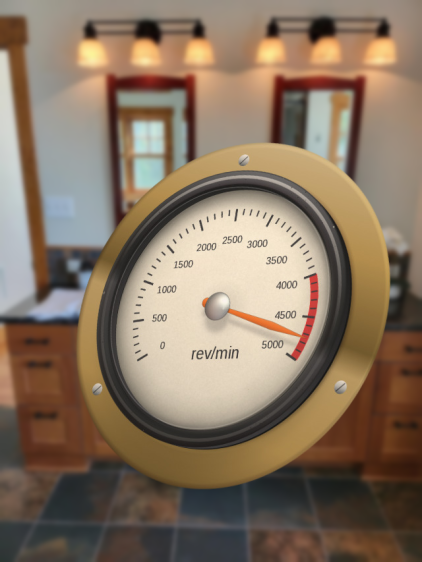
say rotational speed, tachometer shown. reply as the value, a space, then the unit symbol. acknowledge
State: 4750 rpm
